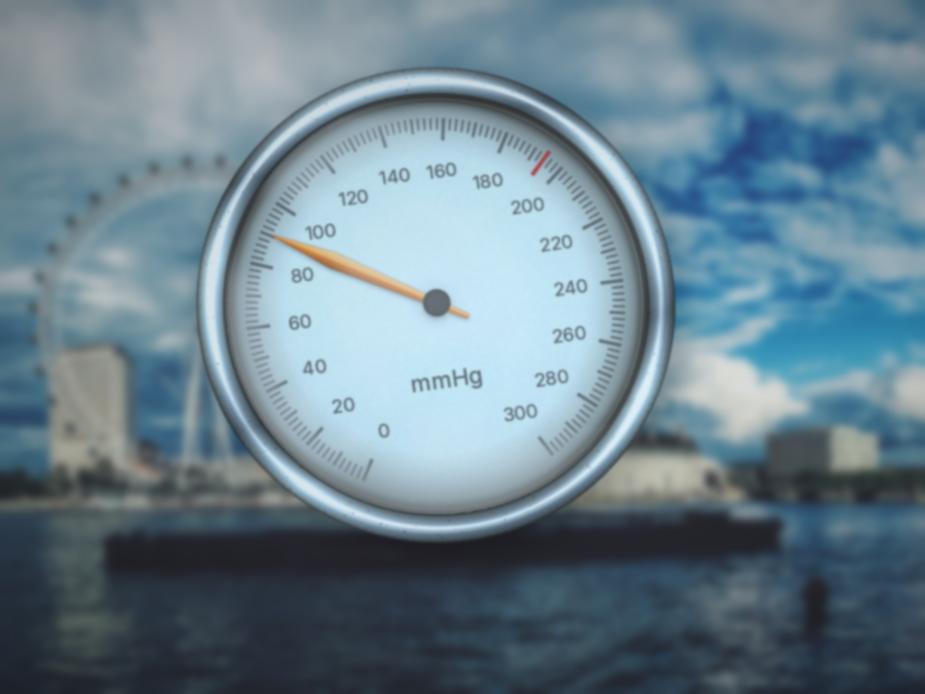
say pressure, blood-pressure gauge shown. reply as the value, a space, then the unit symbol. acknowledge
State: 90 mmHg
